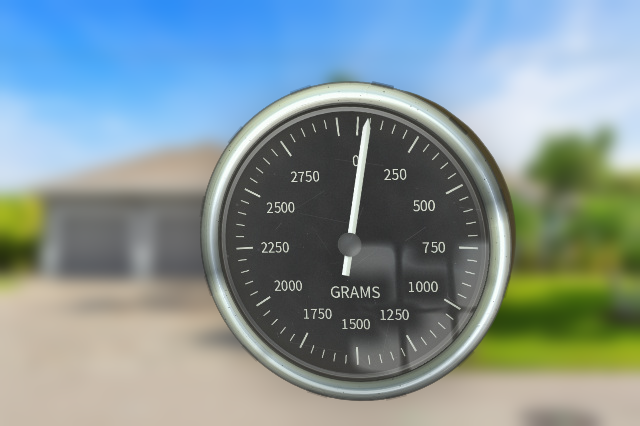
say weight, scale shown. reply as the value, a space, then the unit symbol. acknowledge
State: 50 g
